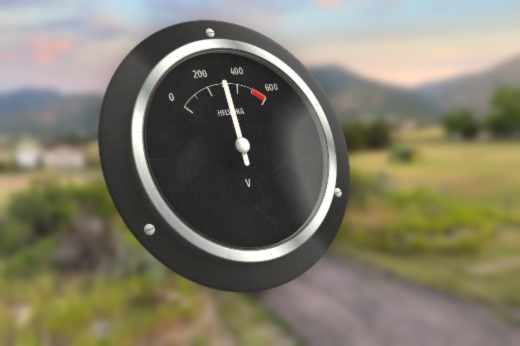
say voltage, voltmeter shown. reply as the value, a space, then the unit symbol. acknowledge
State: 300 V
